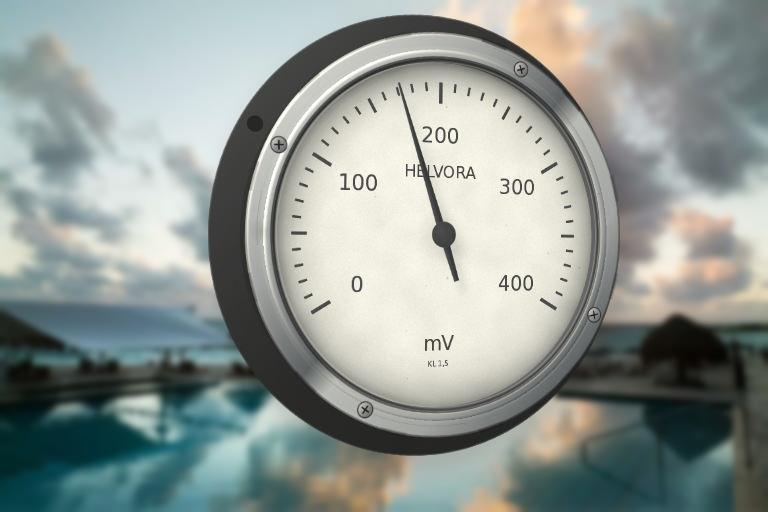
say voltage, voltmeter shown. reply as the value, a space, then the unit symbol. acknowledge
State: 170 mV
